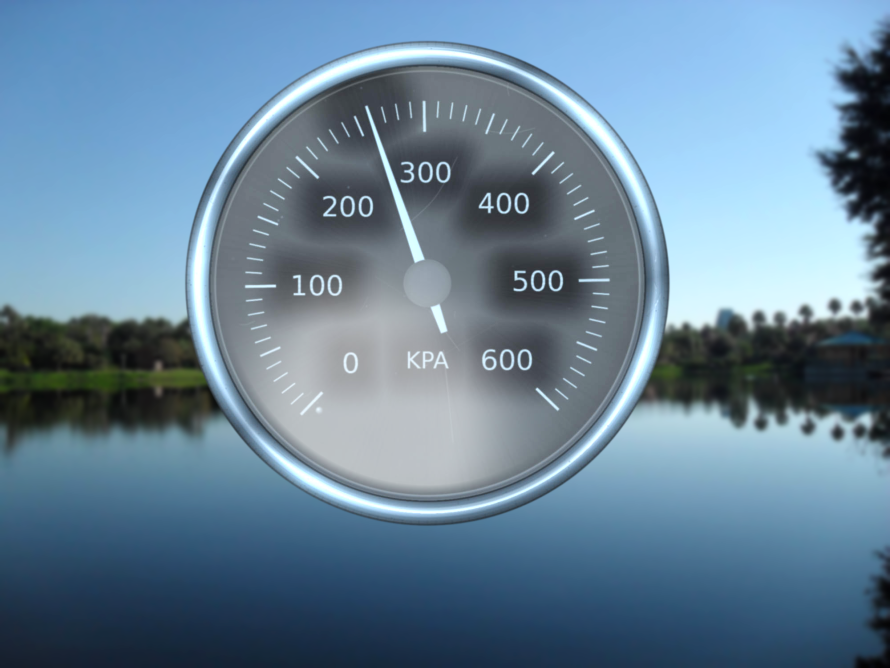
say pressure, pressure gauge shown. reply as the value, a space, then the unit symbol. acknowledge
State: 260 kPa
